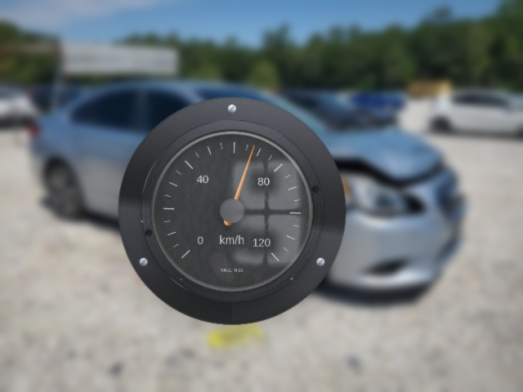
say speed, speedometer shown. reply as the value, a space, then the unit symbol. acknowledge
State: 67.5 km/h
